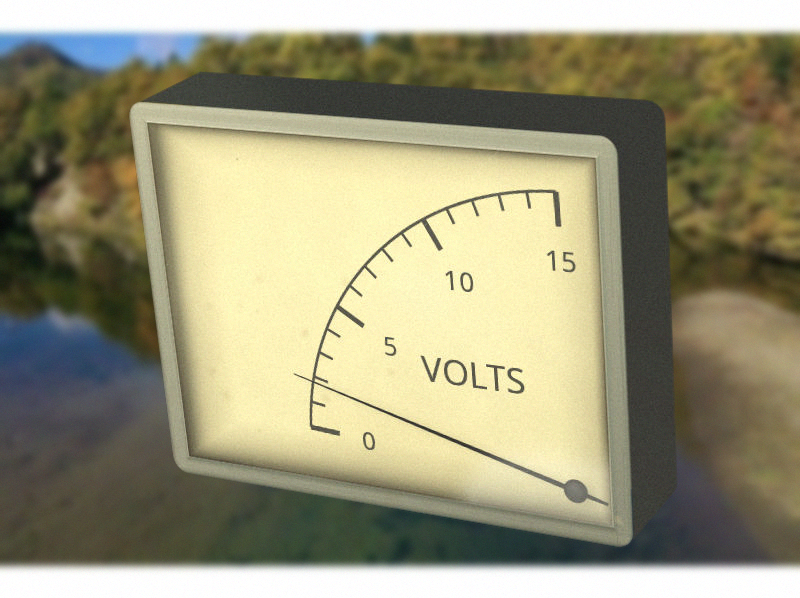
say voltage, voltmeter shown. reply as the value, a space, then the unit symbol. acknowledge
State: 2 V
